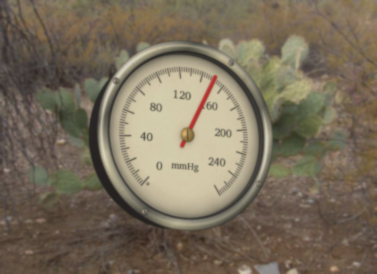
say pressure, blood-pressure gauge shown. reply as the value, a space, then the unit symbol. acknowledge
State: 150 mmHg
